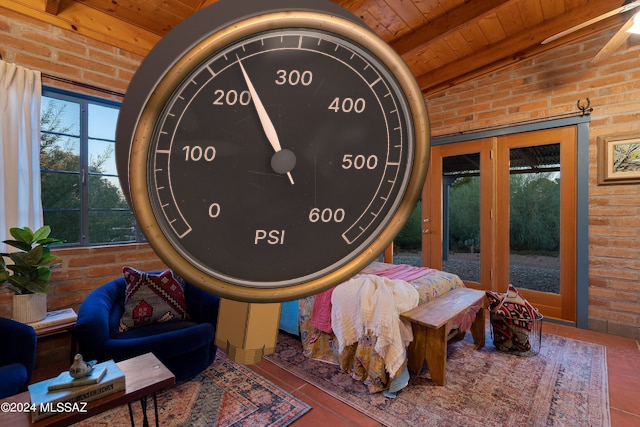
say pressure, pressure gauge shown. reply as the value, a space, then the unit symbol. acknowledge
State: 230 psi
